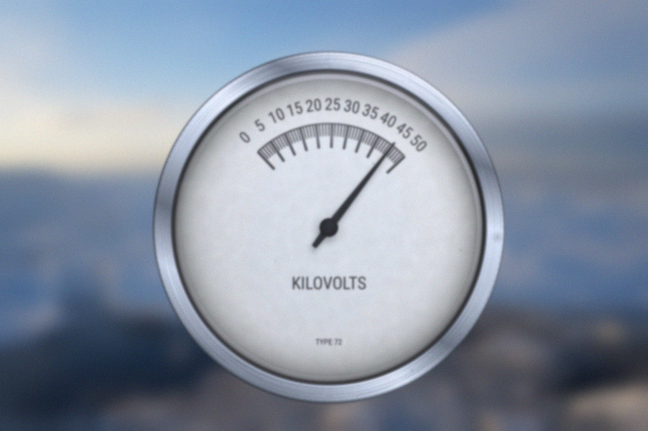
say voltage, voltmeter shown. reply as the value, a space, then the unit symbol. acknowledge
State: 45 kV
